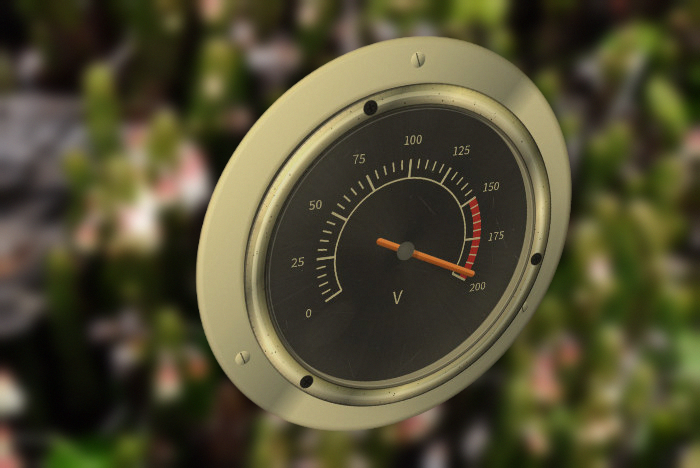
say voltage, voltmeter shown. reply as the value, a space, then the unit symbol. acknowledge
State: 195 V
